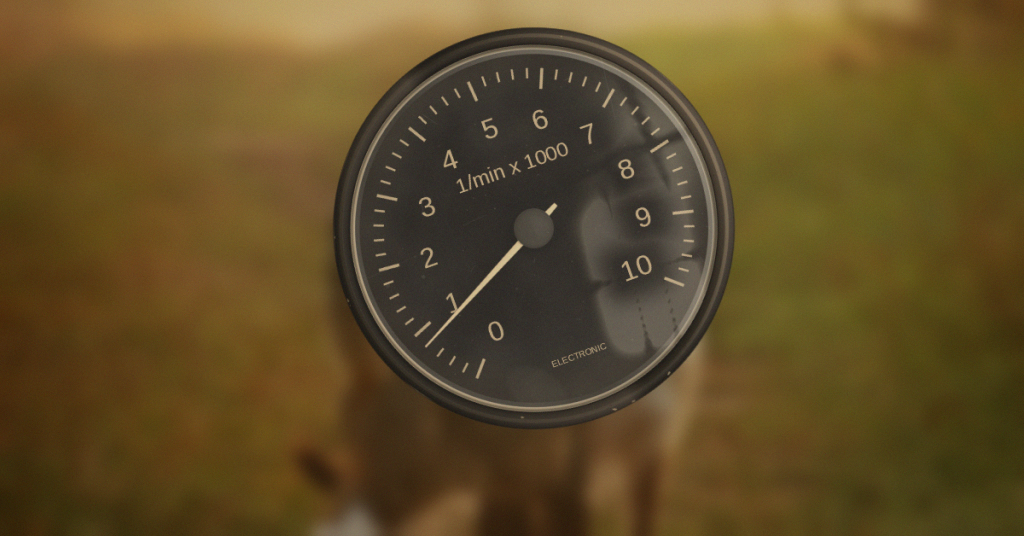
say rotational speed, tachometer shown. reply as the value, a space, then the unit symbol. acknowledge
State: 800 rpm
